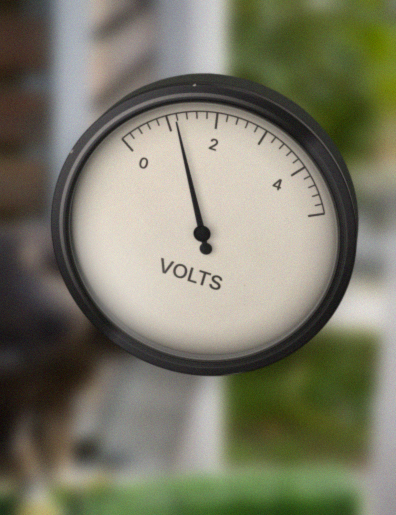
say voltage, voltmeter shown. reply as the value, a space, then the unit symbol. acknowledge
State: 1.2 V
